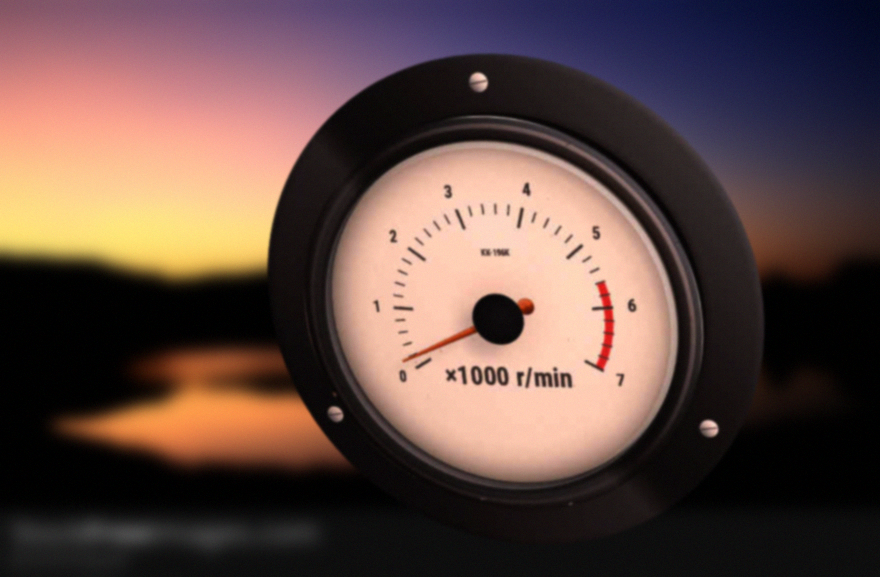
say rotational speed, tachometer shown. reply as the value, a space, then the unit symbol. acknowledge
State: 200 rpm
